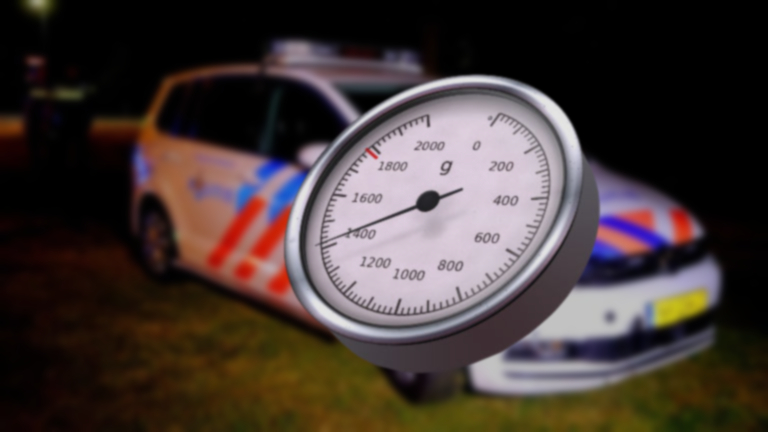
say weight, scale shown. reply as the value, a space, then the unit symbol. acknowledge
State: 1400 g
